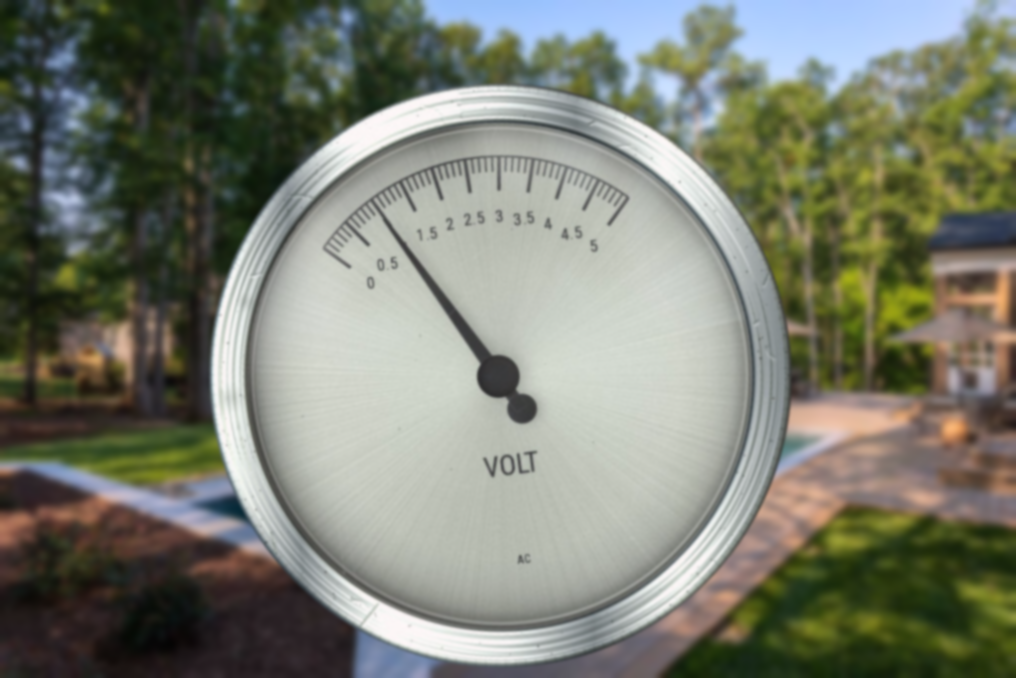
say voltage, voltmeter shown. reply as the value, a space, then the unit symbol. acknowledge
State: 1 V
